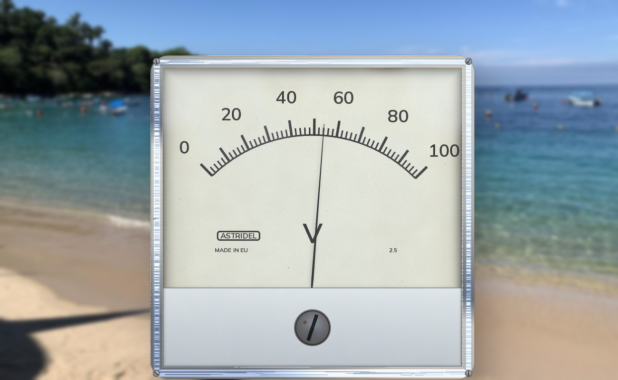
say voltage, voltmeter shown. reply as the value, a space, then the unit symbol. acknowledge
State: 54 V
